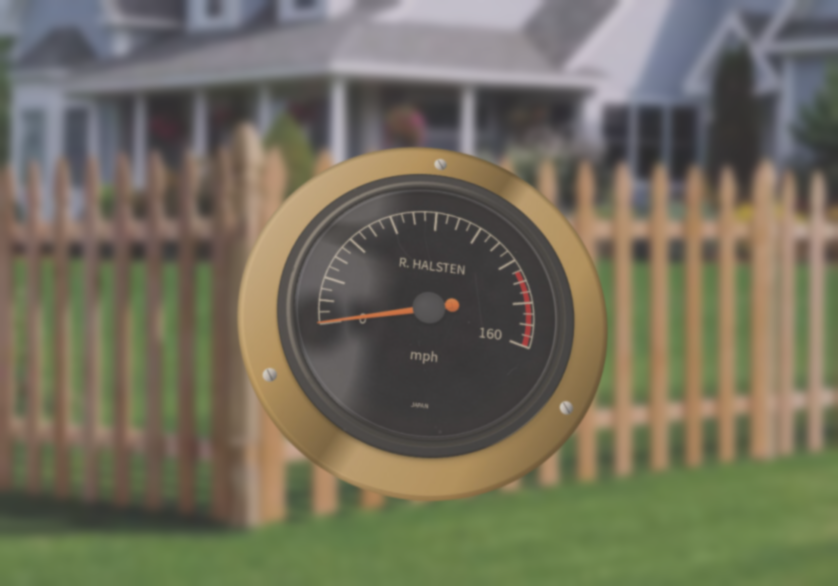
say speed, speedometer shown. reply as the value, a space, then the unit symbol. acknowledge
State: 0 mph
